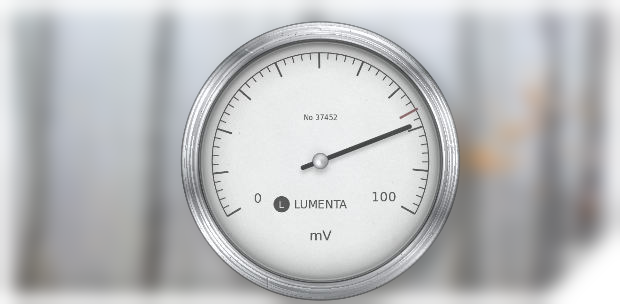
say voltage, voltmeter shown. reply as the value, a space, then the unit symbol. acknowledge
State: 79 mV
